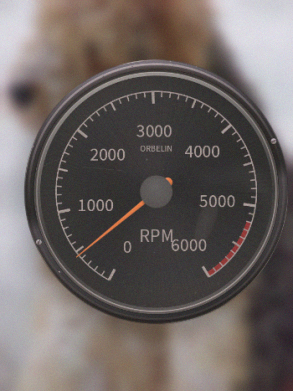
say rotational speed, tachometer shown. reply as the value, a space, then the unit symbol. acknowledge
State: 450 rpm
